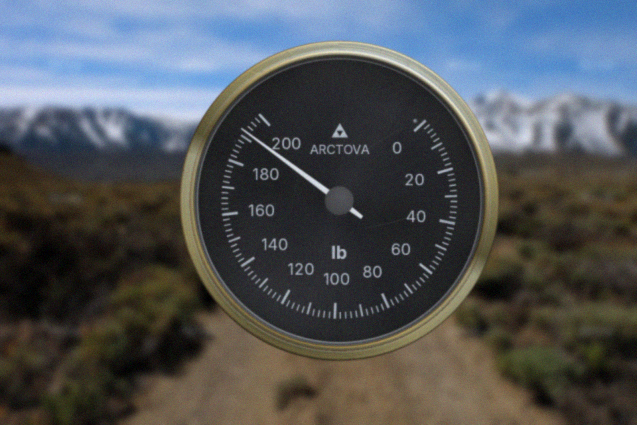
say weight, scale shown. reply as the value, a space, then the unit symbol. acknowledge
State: 192 lb
